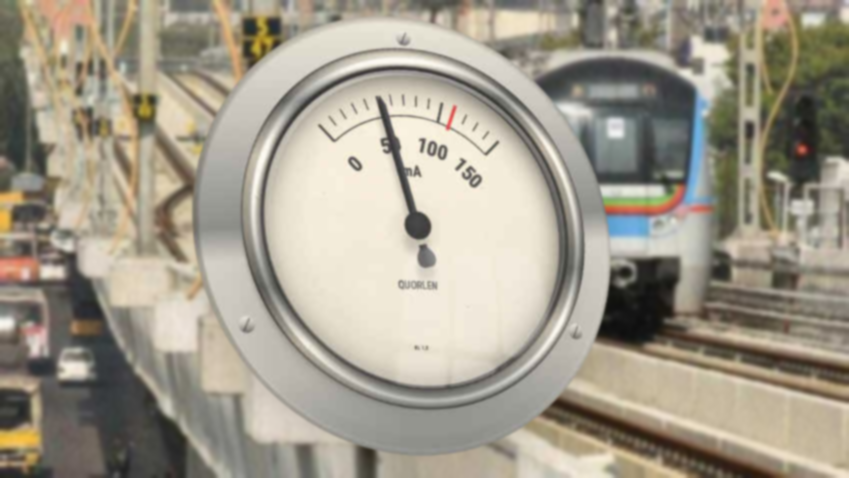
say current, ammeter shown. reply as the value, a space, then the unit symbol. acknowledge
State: 50 mA
